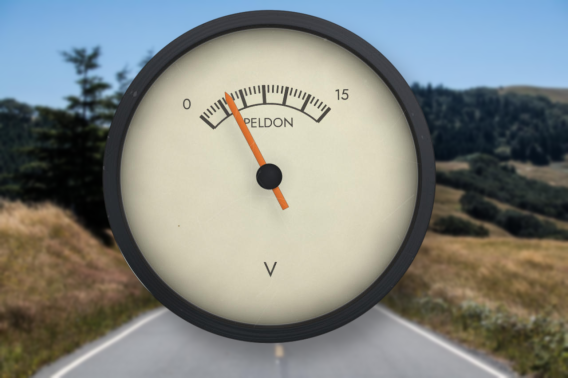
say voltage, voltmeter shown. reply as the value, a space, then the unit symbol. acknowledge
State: 3.5 V
